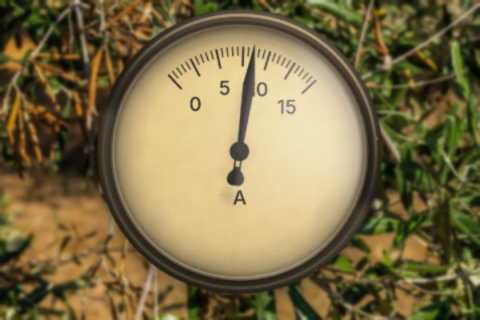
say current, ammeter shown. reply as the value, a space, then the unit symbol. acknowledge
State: 8.5 A
